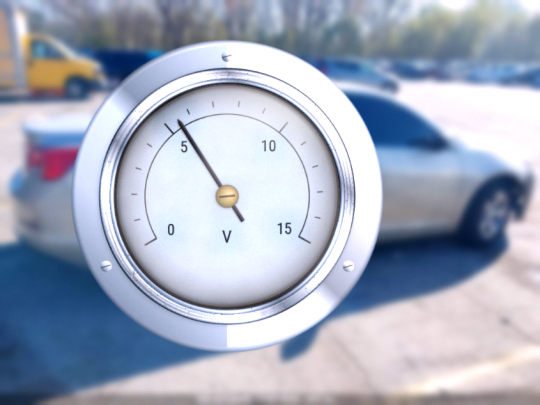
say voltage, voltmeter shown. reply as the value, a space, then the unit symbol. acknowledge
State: 5.5 V
